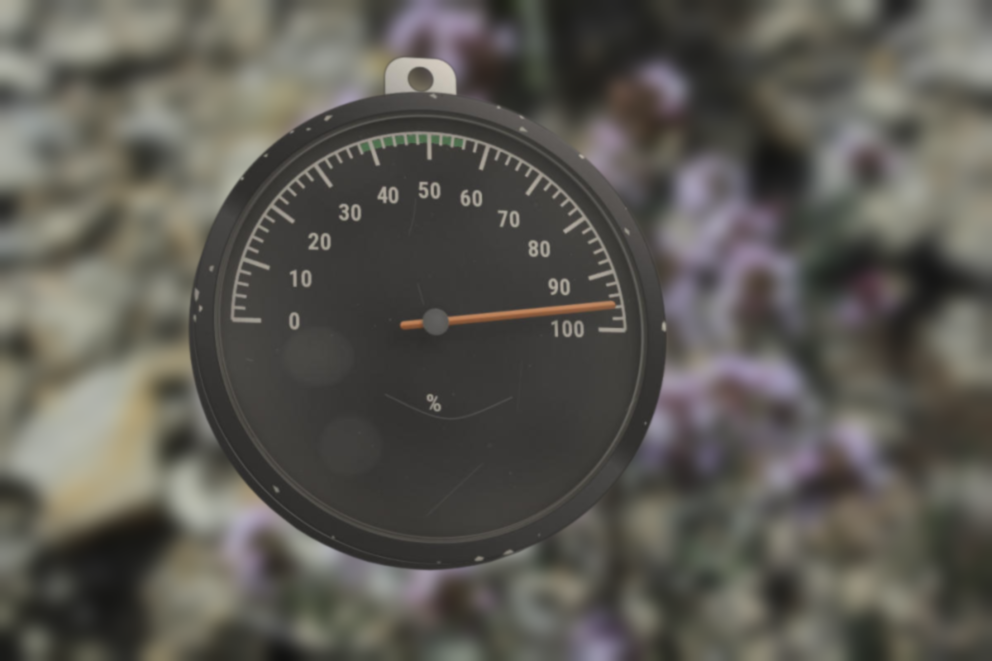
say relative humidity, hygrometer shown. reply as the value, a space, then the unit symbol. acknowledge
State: 96 %
